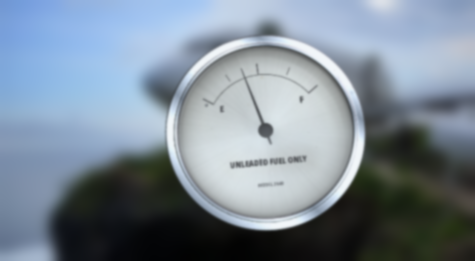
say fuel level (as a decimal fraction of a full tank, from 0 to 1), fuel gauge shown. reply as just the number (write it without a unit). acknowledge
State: 0.375
